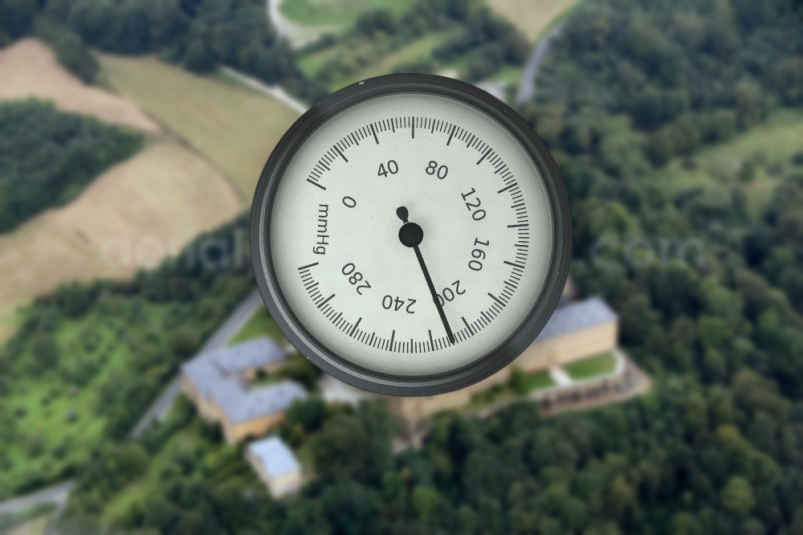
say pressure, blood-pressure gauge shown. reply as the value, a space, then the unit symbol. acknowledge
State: 210 mmHg
